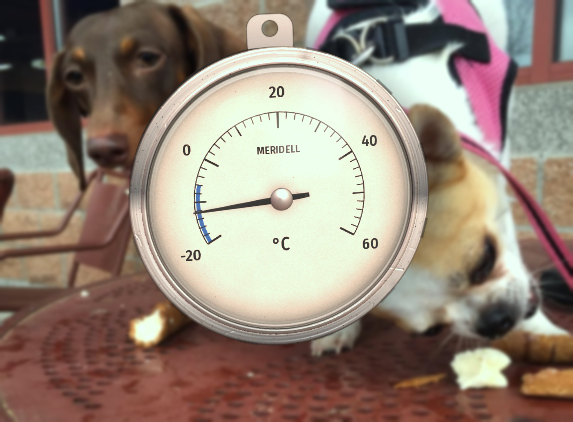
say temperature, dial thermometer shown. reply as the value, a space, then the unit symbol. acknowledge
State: -12 °C
